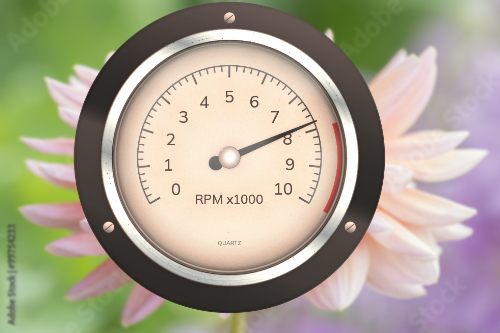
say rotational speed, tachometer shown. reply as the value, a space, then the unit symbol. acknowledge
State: 7800 rpm
